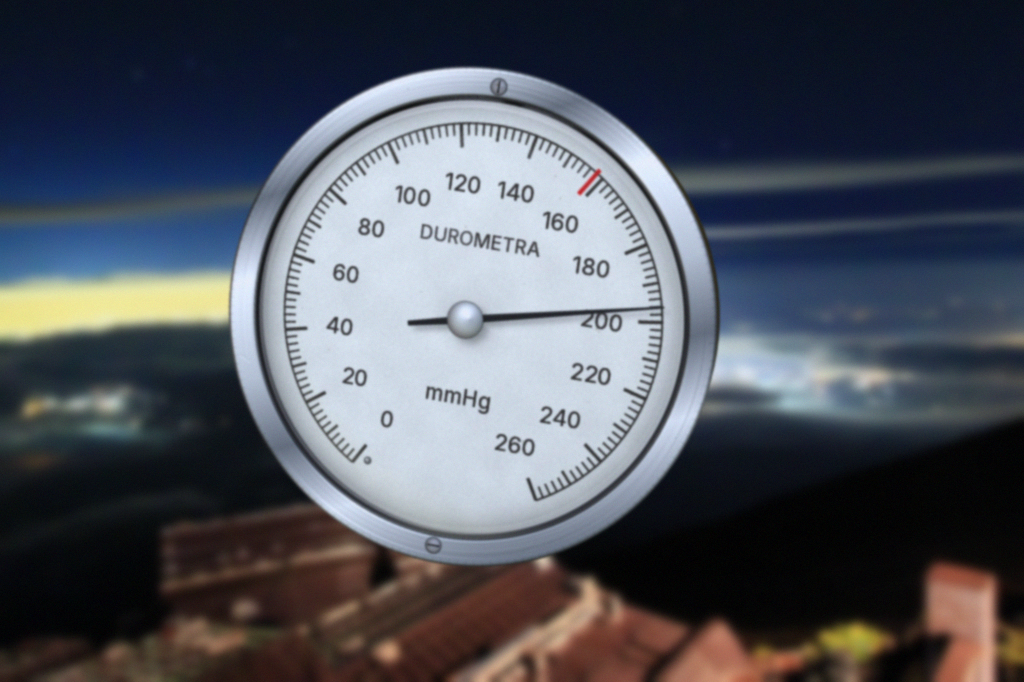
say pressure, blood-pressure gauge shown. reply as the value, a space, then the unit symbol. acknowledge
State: 196 mmHg
